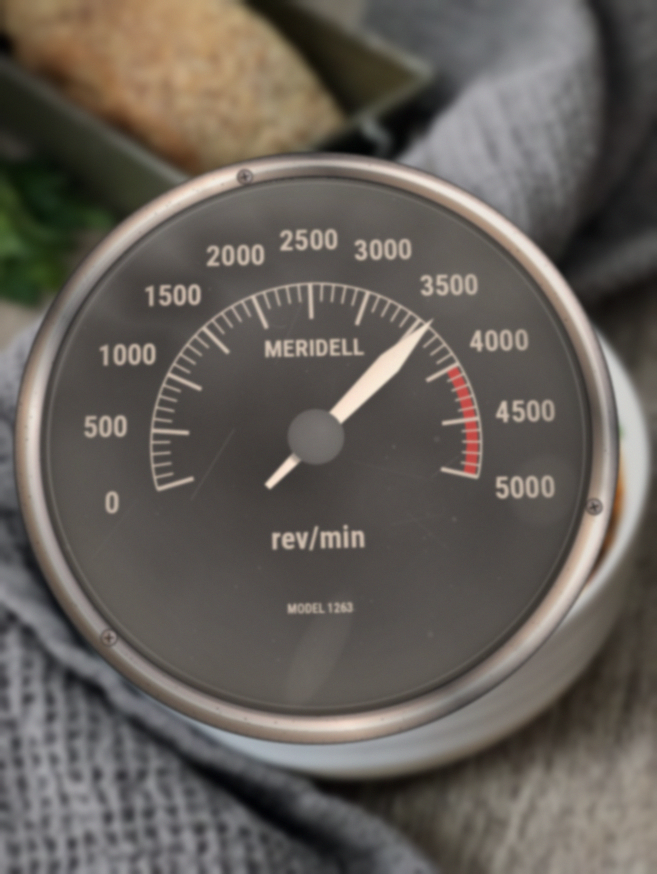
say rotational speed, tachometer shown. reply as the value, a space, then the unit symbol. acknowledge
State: 3600 rpm
